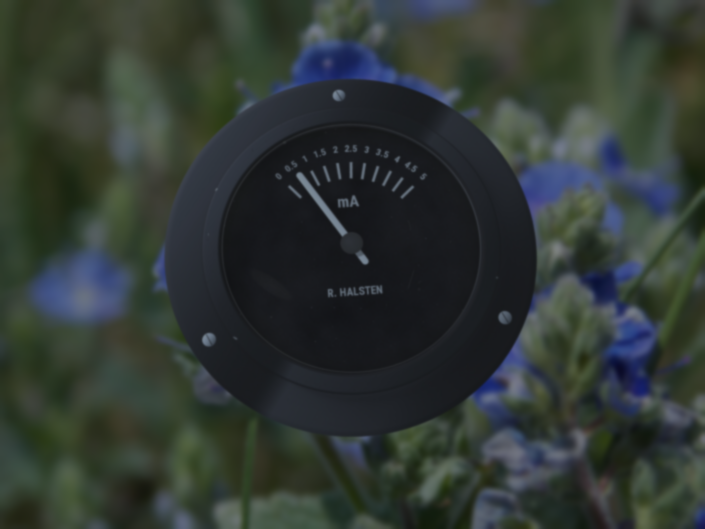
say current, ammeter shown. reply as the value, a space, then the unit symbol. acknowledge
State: 0.5 mA
